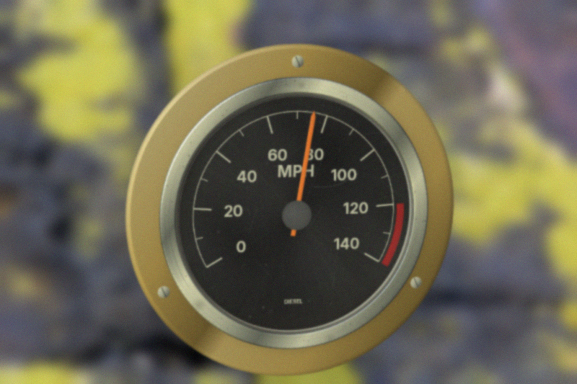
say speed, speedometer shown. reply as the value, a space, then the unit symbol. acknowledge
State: 75 mph
